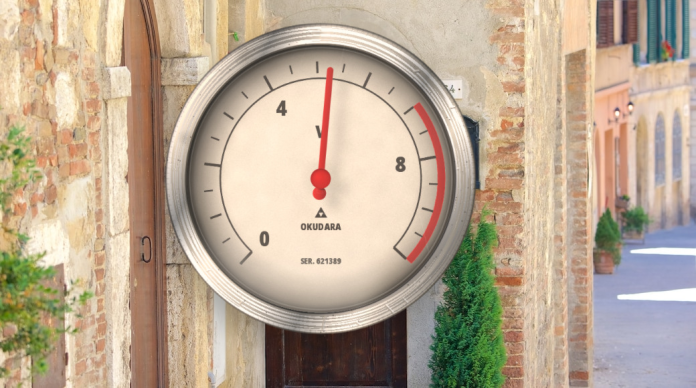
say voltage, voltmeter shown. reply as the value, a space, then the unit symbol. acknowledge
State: 5.25 V
